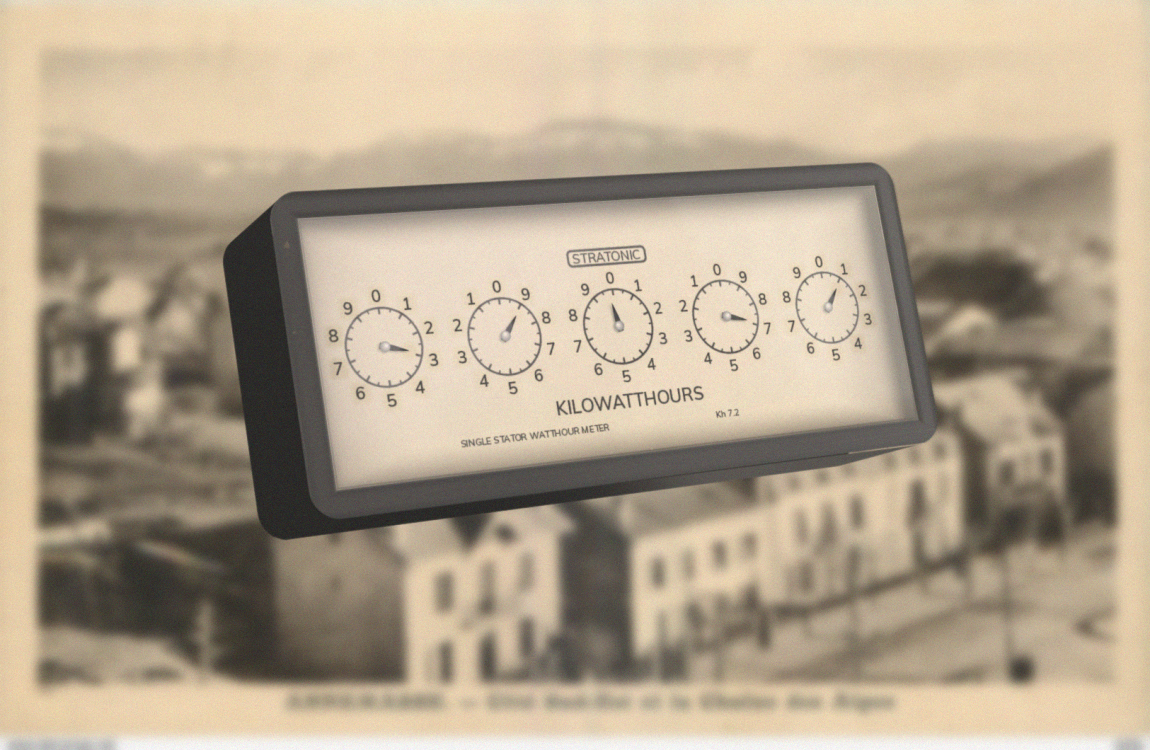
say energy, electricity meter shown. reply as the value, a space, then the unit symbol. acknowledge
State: 28971 kWh
